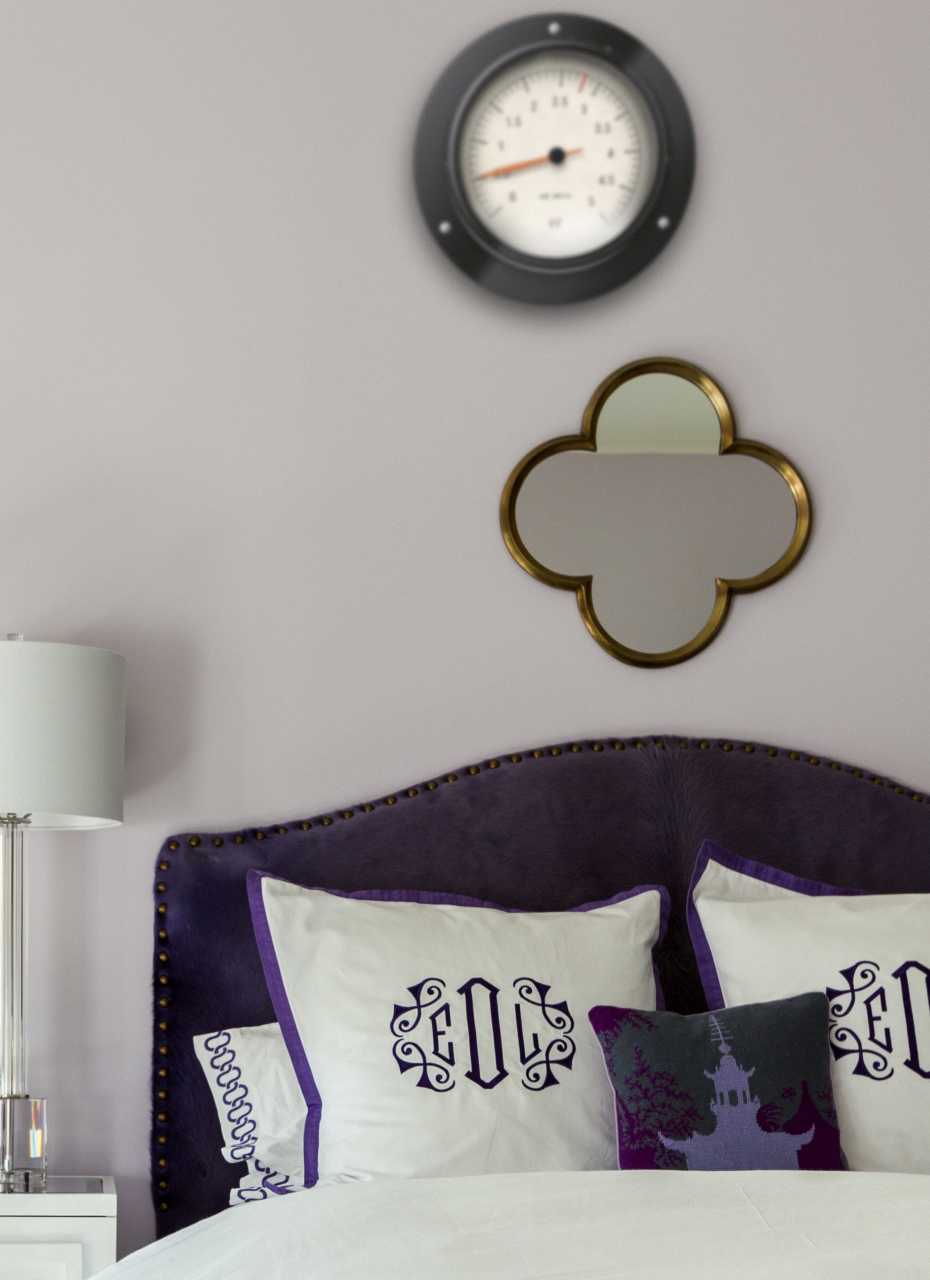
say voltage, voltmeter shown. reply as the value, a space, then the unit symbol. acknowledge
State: 0.5 kV
